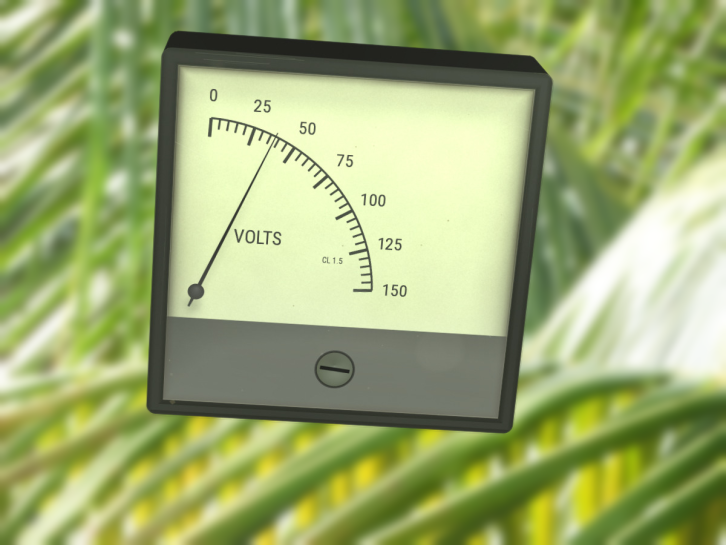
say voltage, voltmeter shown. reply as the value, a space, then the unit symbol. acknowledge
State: 37.5 V
